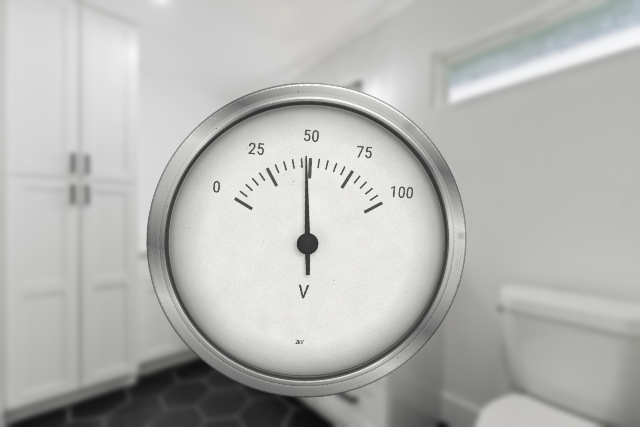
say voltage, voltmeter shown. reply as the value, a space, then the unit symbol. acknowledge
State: 47.5 V
